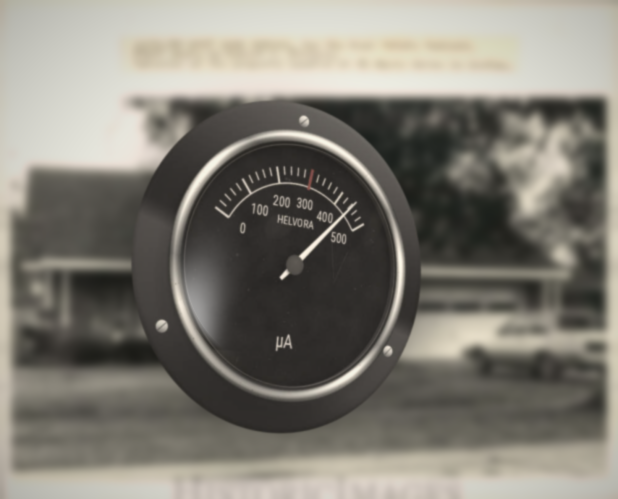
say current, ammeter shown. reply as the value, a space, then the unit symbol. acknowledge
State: 440 µA
